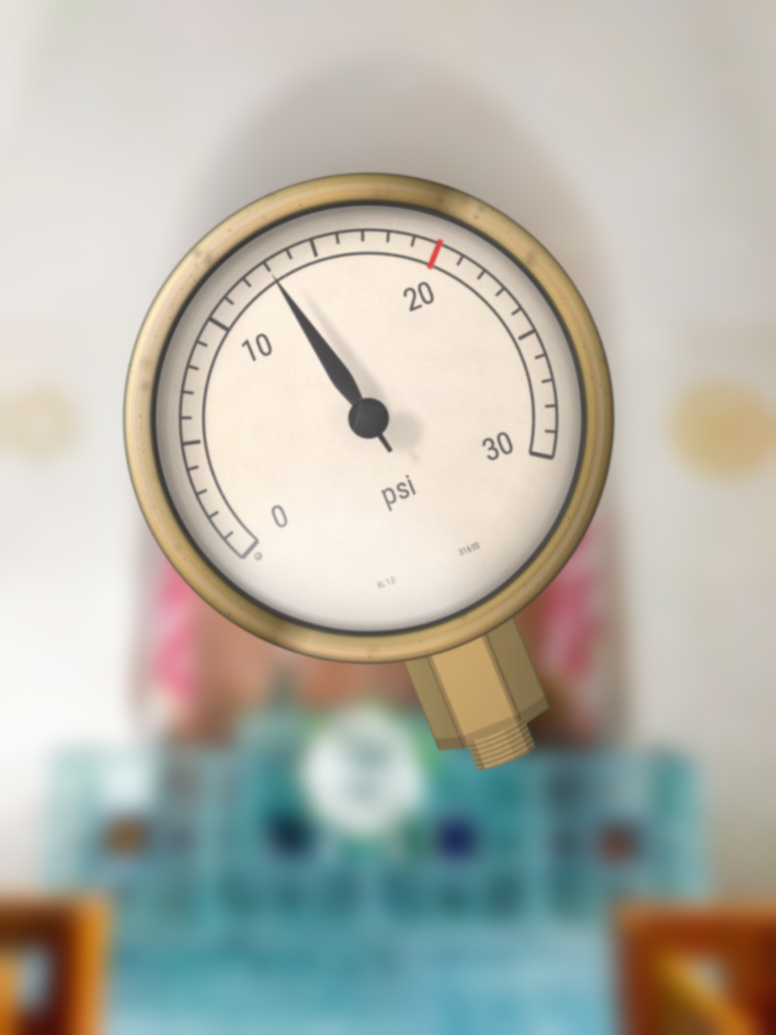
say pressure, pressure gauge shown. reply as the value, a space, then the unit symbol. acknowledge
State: 13 psi
